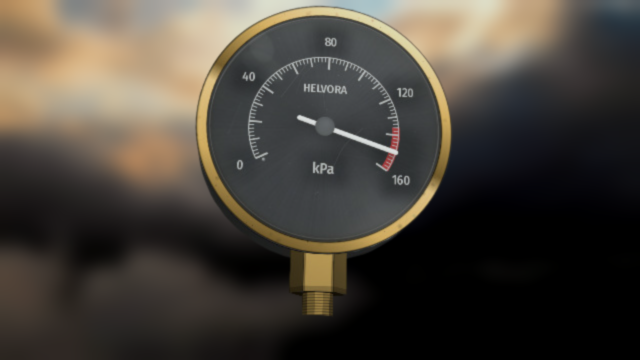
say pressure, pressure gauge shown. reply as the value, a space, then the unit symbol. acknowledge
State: 150 kPa
